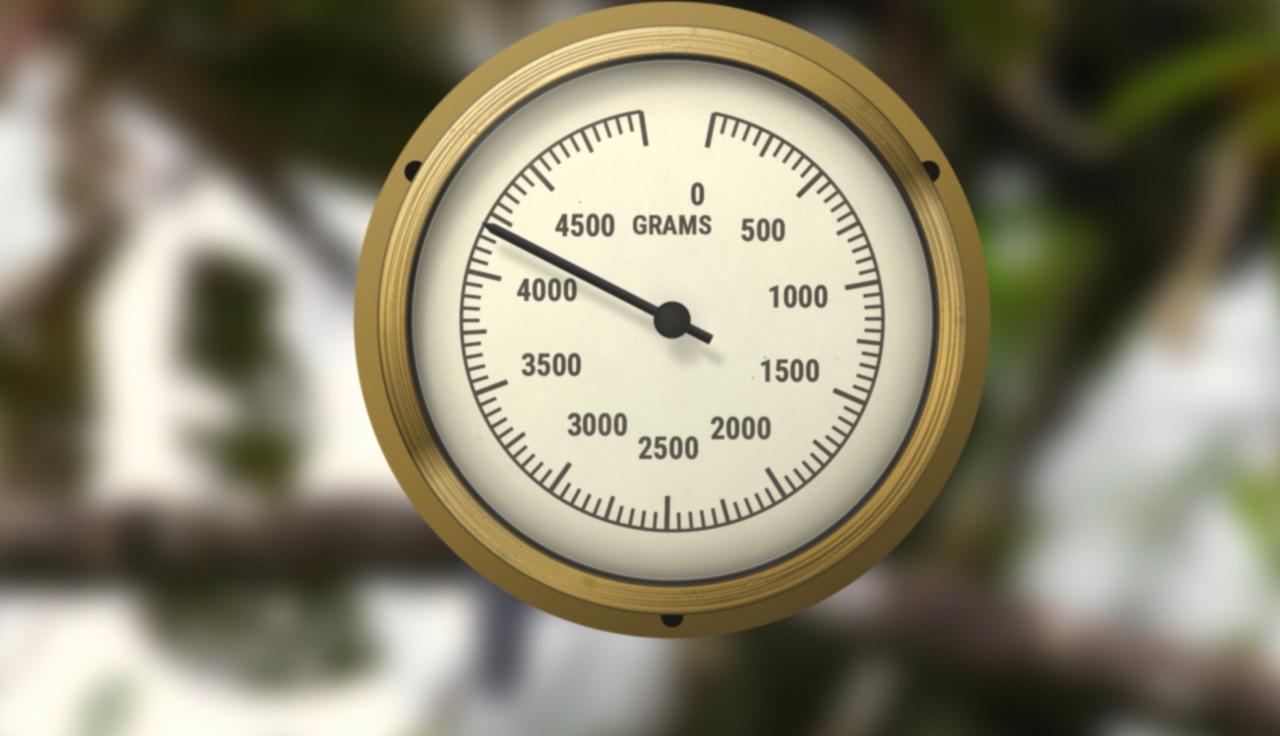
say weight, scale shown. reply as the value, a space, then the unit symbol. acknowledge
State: 4200 g
